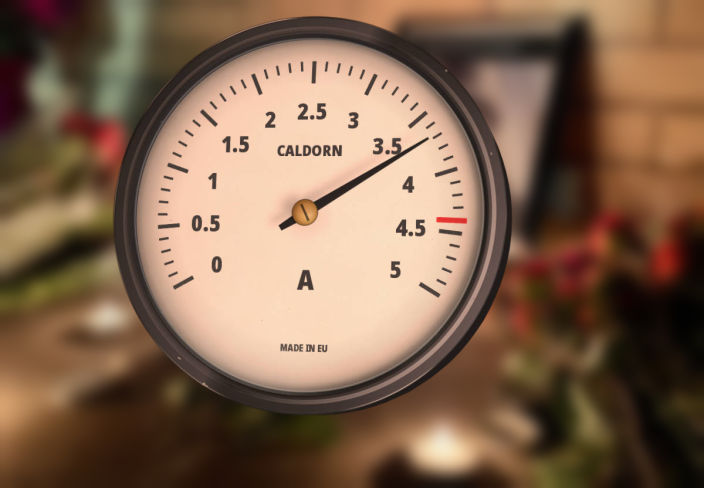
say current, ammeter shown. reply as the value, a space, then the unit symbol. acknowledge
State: 3.7 A
